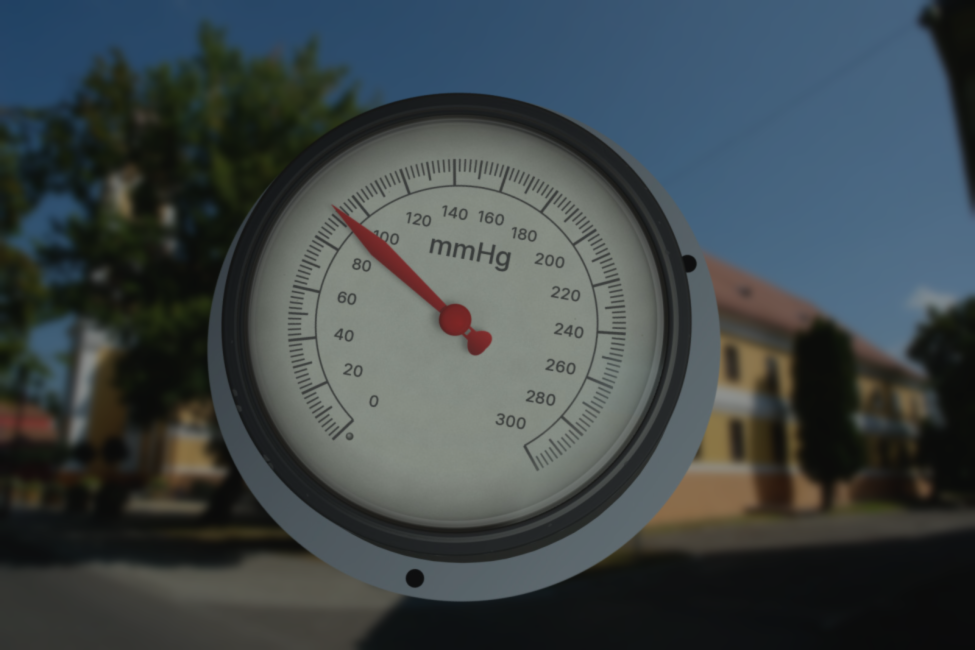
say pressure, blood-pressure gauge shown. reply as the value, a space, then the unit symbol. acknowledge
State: 92 mmHg
